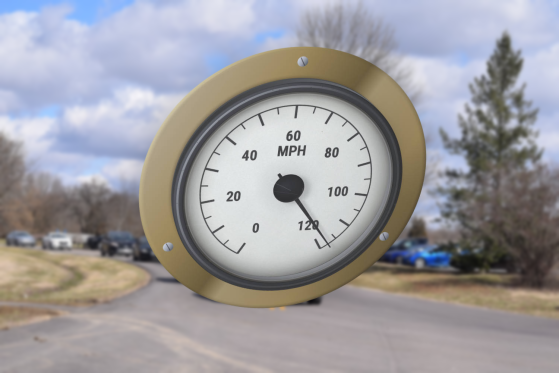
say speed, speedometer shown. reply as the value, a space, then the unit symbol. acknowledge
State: 117.5 mph
